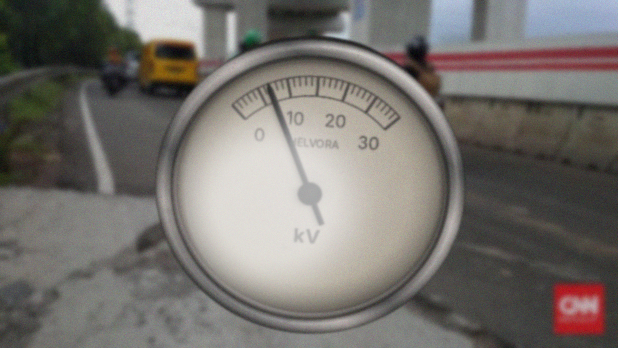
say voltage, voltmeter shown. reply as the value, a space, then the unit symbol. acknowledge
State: 7 kV
